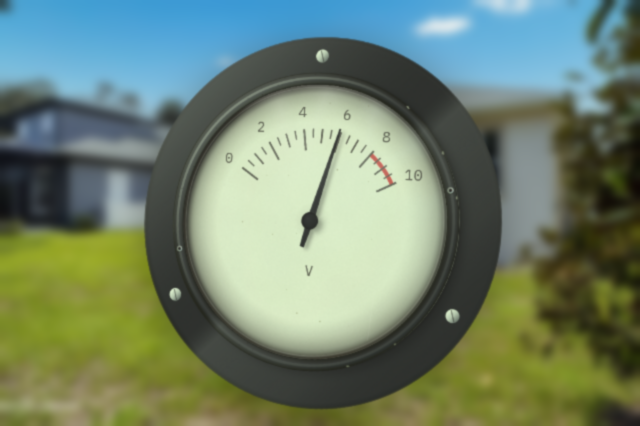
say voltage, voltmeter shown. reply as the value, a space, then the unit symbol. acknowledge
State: 6 V
